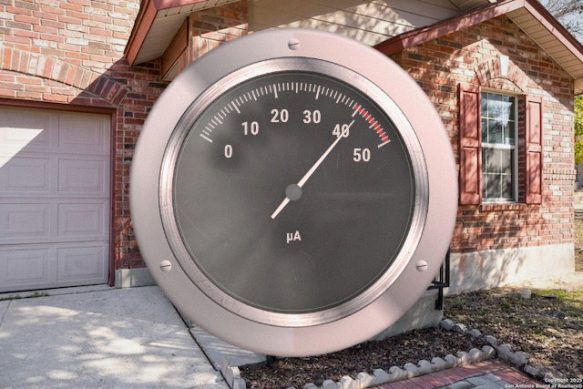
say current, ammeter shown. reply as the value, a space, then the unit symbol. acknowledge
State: 41 µA
